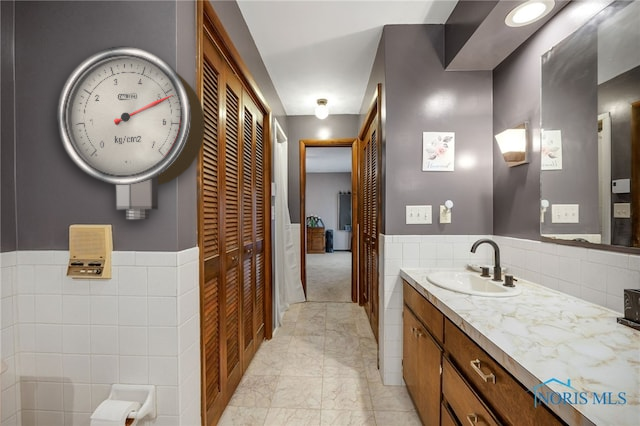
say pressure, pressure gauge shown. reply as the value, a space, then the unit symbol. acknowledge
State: 5.2 kg/cm²
